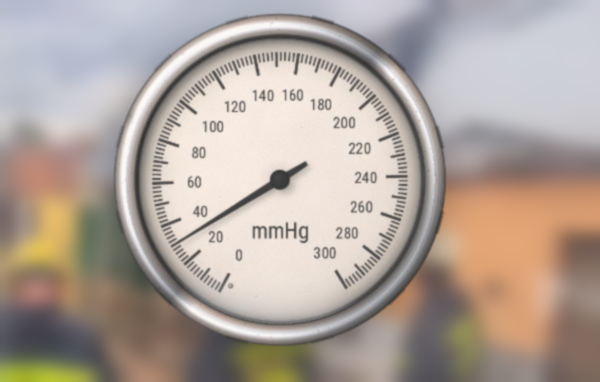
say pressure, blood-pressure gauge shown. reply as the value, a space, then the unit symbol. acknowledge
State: 30 mmHg
